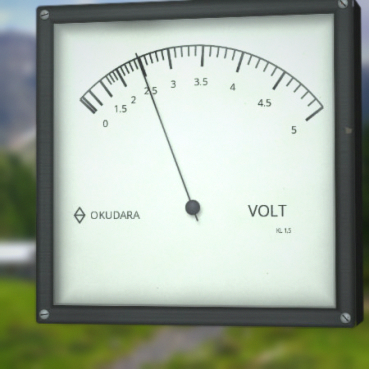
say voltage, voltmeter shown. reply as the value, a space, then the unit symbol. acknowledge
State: 2.5 V
